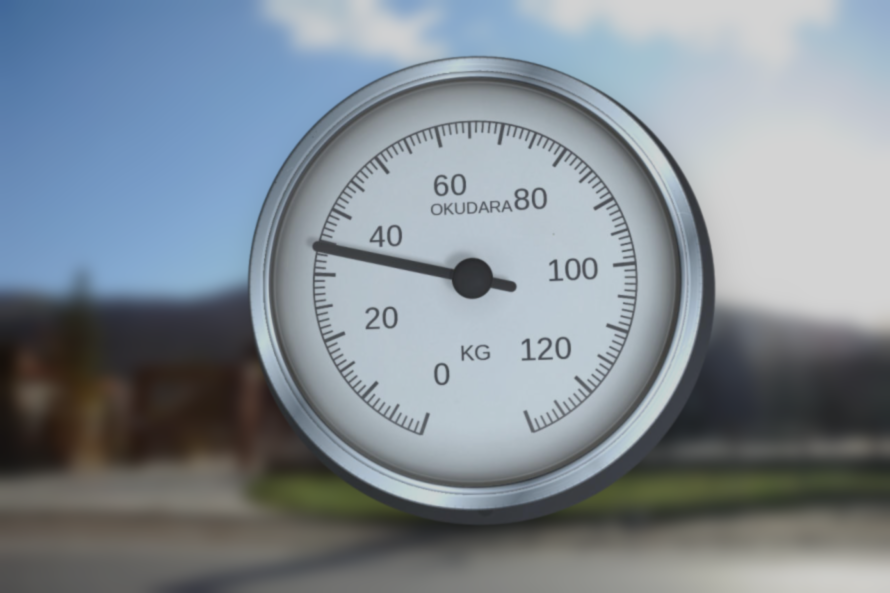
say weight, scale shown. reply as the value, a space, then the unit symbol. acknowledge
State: 34 kg
